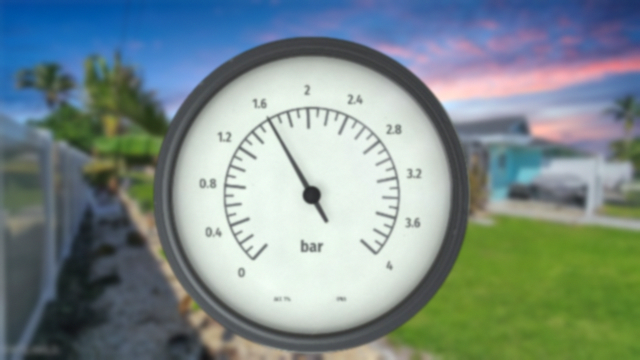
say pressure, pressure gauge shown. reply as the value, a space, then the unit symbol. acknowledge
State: 1.6 bar
